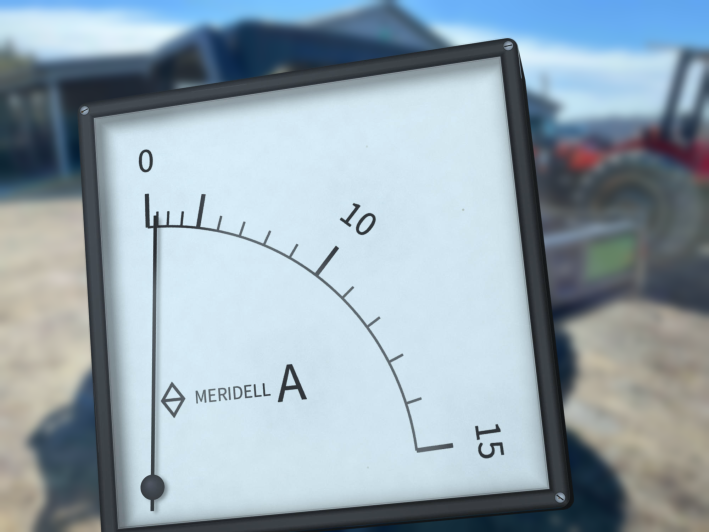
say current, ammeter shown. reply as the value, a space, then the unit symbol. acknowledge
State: 2 A
